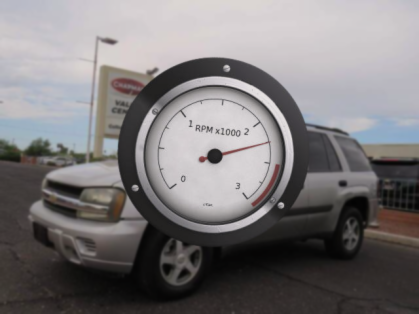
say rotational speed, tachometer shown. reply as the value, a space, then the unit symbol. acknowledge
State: 2250 rpm
